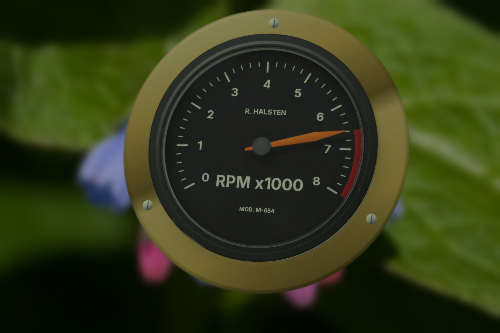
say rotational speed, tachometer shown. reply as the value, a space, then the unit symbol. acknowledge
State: 6600 rpm
